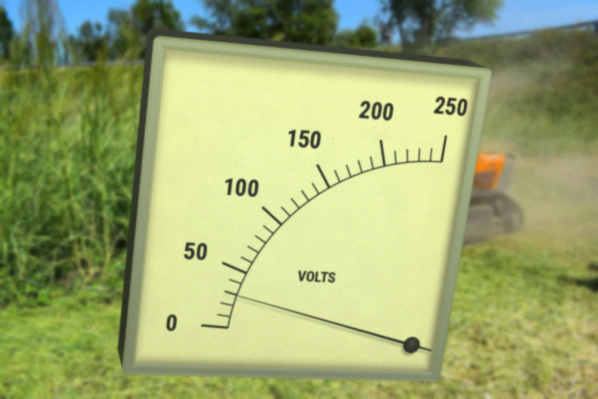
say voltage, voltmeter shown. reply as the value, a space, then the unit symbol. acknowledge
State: 30 V
